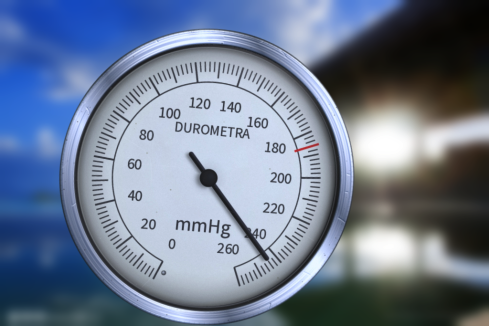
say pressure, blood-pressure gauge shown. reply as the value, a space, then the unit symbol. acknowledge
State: 244 mmHg
